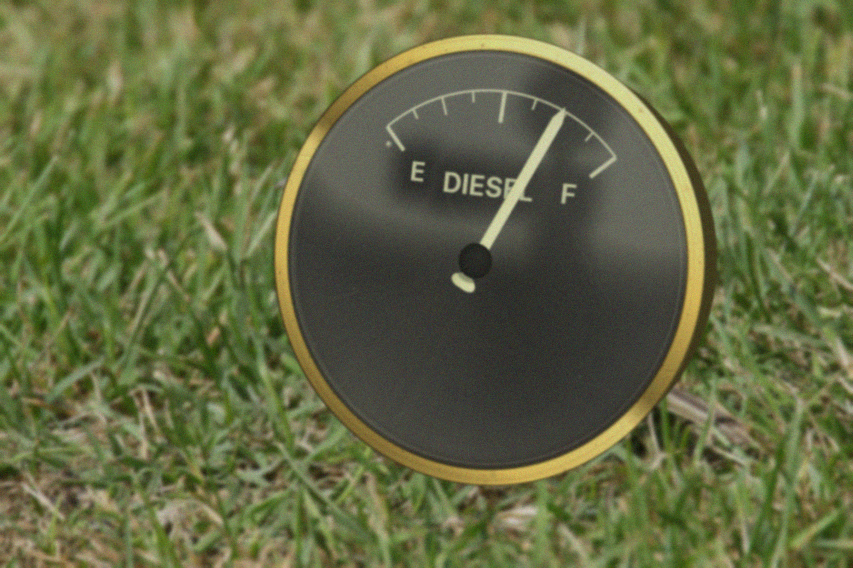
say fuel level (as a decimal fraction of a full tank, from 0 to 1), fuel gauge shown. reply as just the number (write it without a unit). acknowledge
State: 0.75
